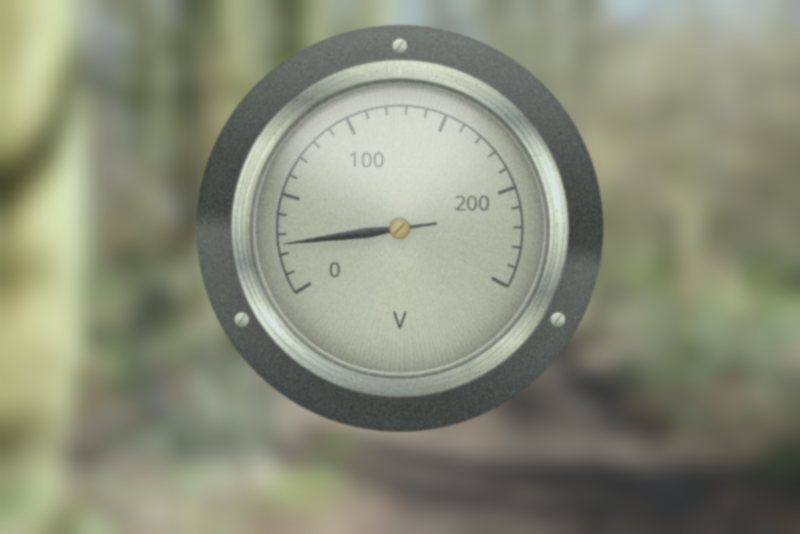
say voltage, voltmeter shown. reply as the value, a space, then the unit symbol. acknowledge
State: 25 V
